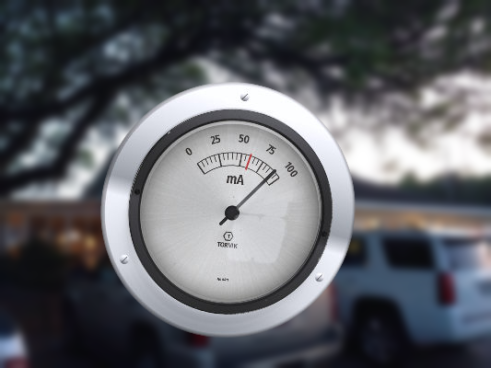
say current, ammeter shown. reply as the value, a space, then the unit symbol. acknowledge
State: 90 mA
